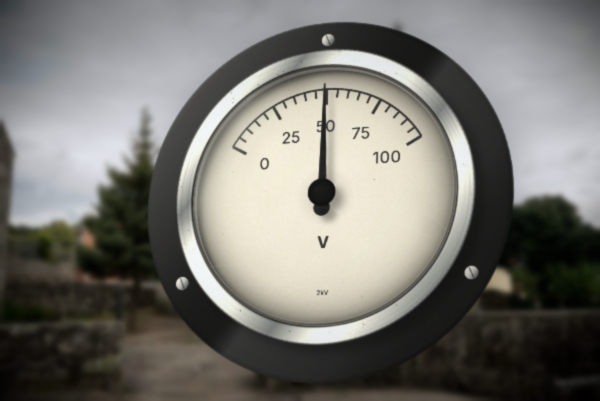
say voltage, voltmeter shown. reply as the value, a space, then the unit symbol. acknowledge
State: 50 V
